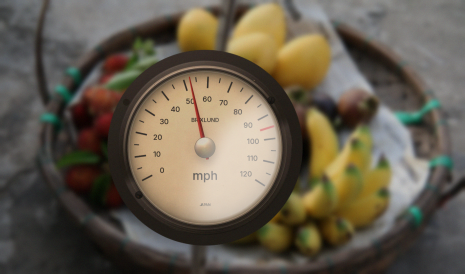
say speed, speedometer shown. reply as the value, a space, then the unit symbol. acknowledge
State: 52.5 mph
